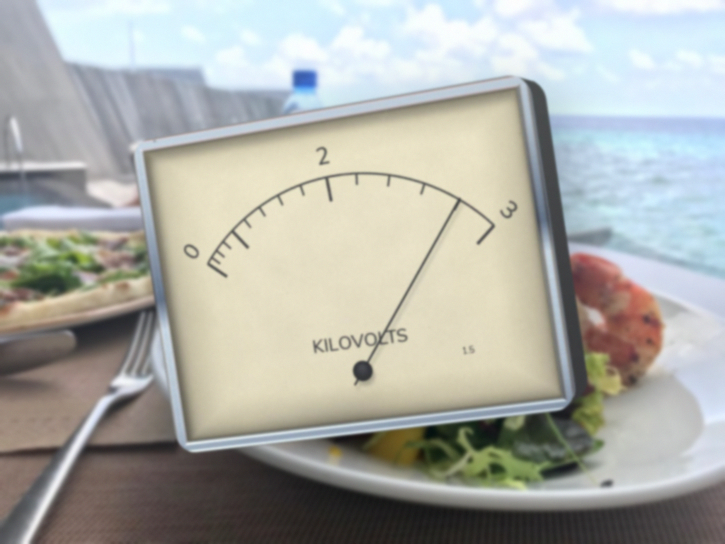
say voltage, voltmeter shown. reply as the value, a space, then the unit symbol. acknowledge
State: 2.8 kV
